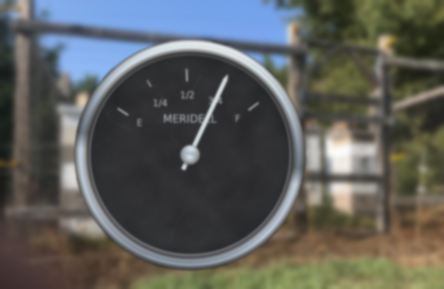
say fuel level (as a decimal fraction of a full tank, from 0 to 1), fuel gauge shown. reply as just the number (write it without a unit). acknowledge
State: 0.75
